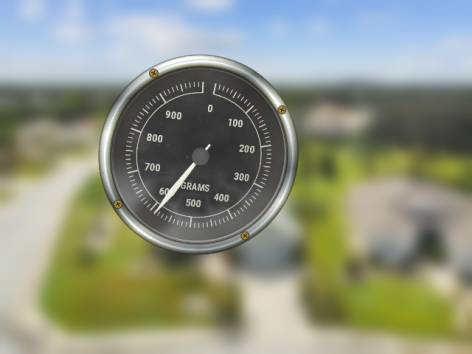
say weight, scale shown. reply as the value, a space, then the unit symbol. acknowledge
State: 590 g
